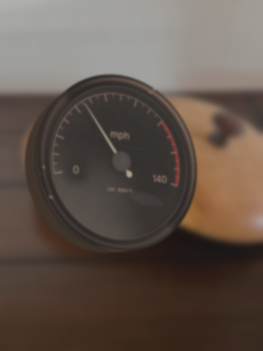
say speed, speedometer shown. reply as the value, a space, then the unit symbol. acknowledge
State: 45 mph
